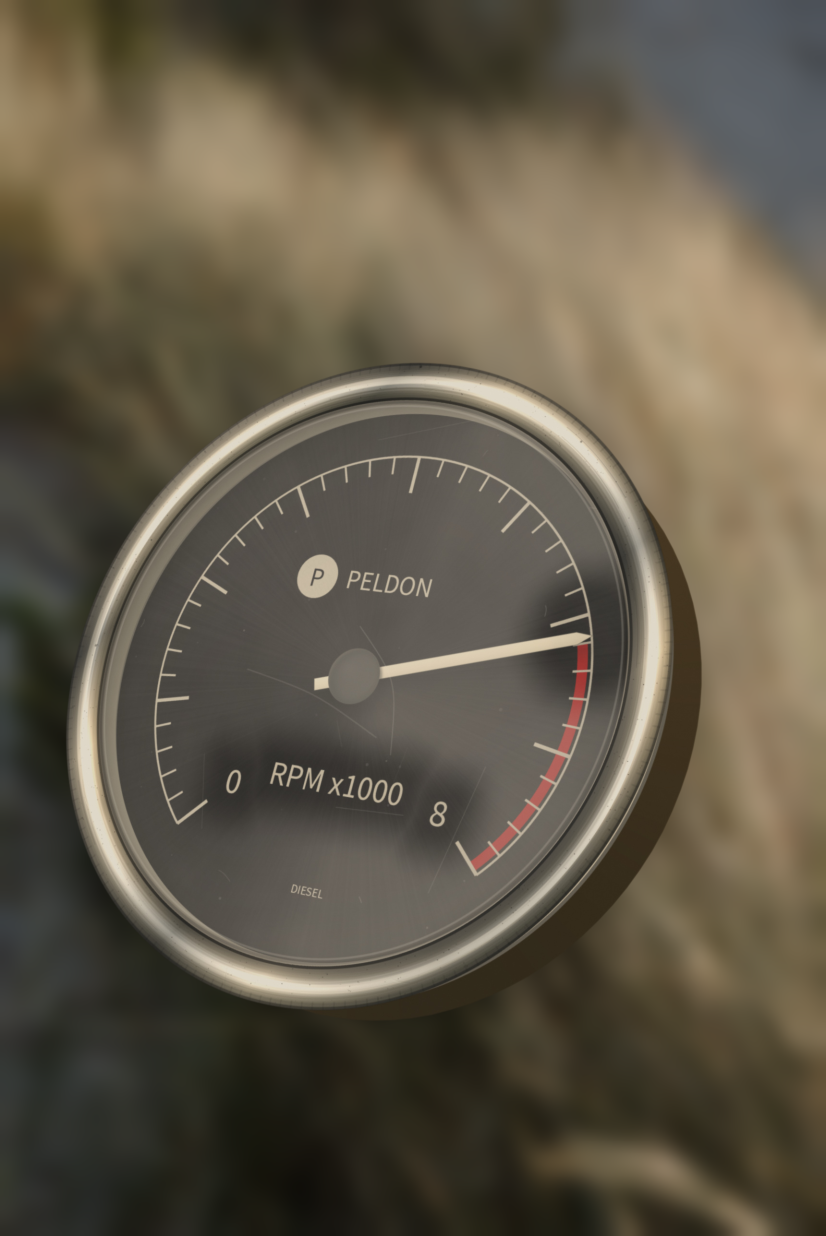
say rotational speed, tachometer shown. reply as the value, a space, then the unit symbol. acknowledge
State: 6200 rpm
